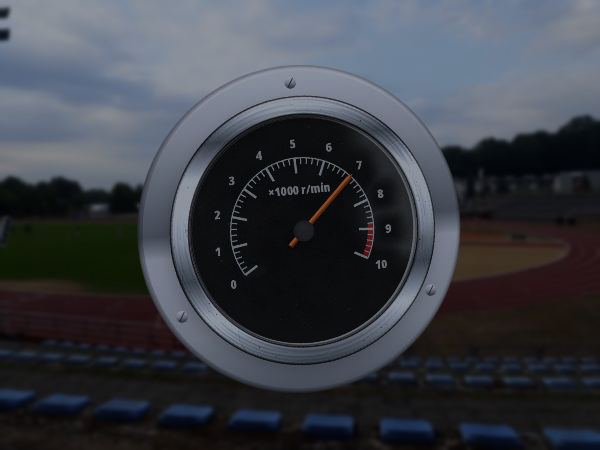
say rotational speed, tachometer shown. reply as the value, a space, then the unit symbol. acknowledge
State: 7000 rpm
